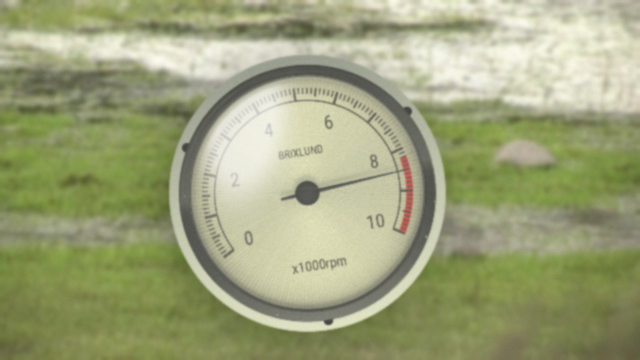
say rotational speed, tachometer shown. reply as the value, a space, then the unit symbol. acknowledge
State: 8500 rpm
